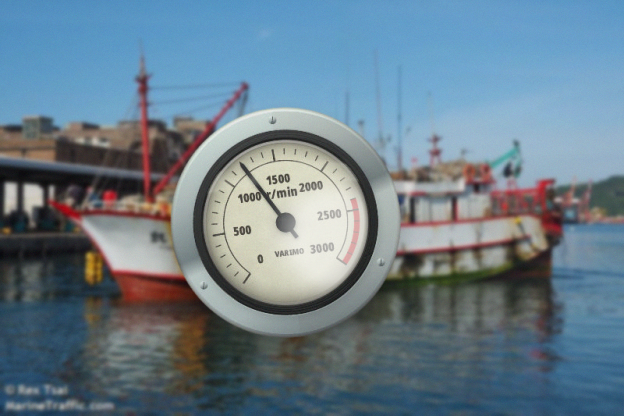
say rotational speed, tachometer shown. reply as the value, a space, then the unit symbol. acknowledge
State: 1200 rpm
